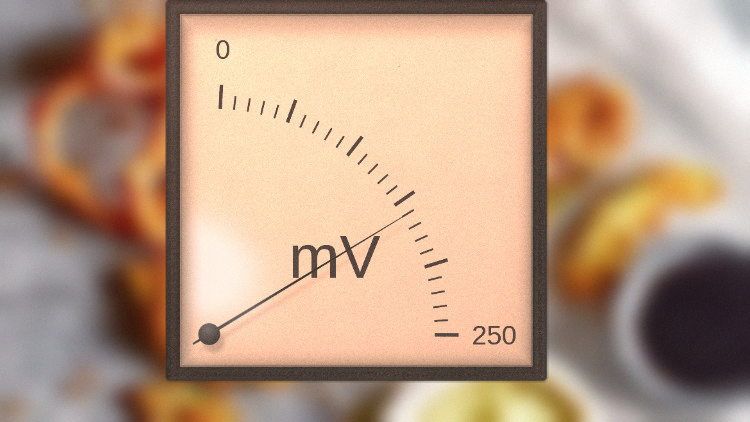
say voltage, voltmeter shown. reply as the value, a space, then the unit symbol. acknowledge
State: 160 mV
